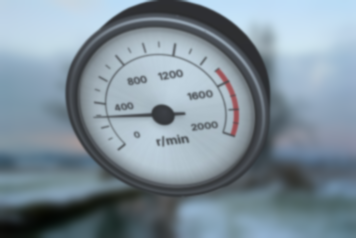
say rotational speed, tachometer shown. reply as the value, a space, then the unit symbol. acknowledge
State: 300 rpm
